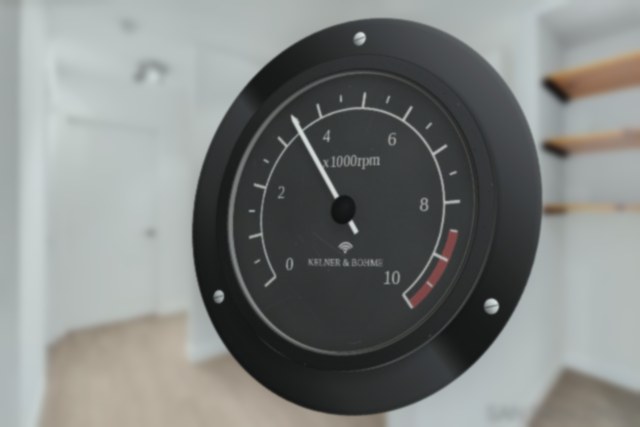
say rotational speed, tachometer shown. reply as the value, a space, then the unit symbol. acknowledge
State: 3500 rpm
